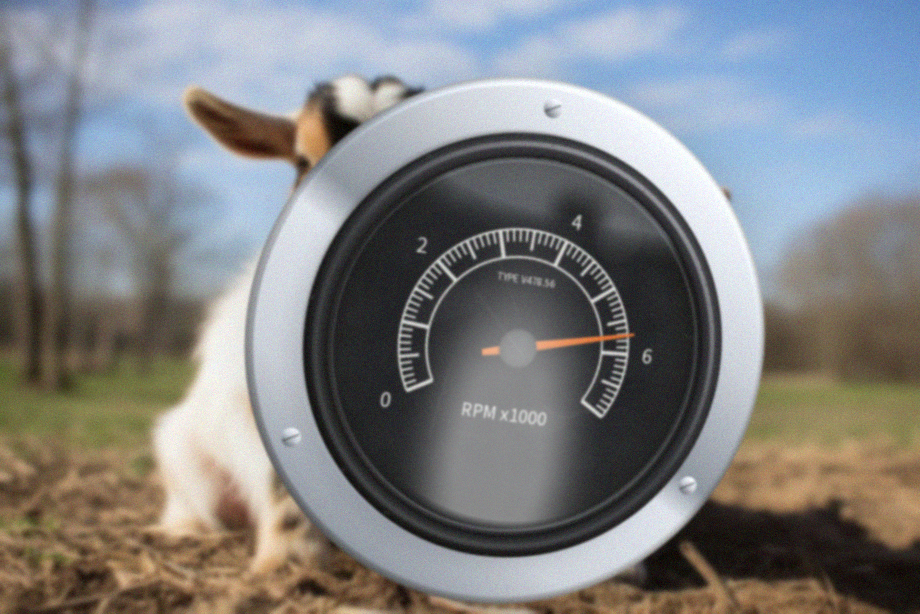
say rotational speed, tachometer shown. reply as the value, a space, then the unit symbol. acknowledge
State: 5700 rpm
